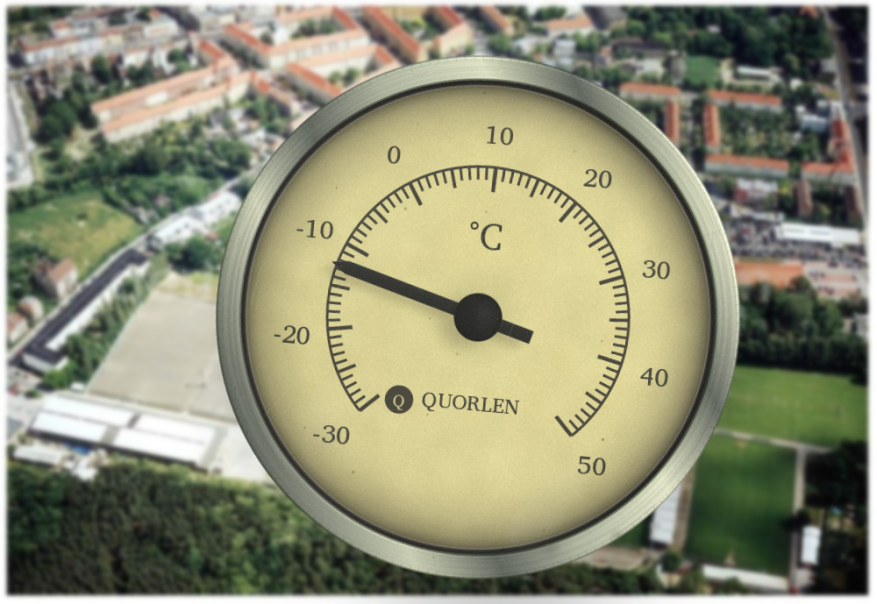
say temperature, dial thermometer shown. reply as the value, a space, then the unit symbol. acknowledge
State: -12.5 °C
